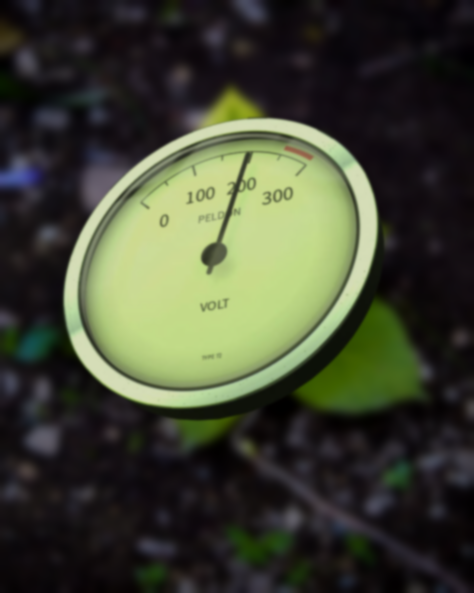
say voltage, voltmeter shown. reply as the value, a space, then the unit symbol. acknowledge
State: 200 V
